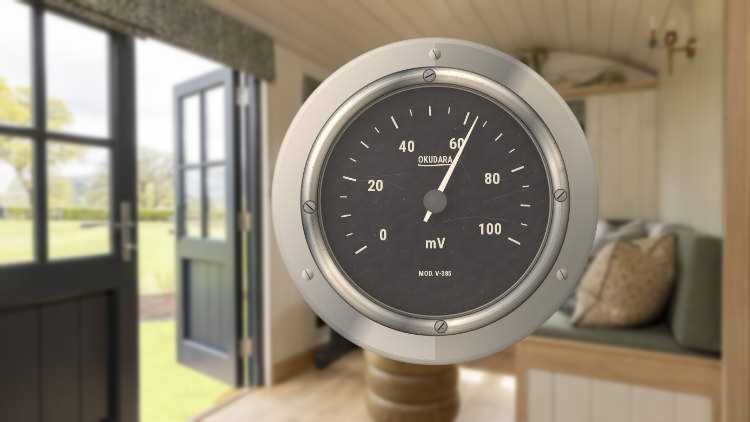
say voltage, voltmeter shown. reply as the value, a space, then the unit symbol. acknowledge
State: 62.5 mV
